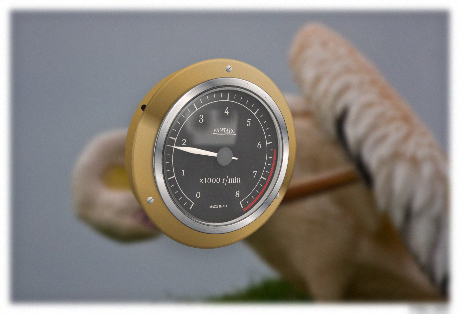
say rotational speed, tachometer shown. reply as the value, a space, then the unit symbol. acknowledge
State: 1800 rpm
